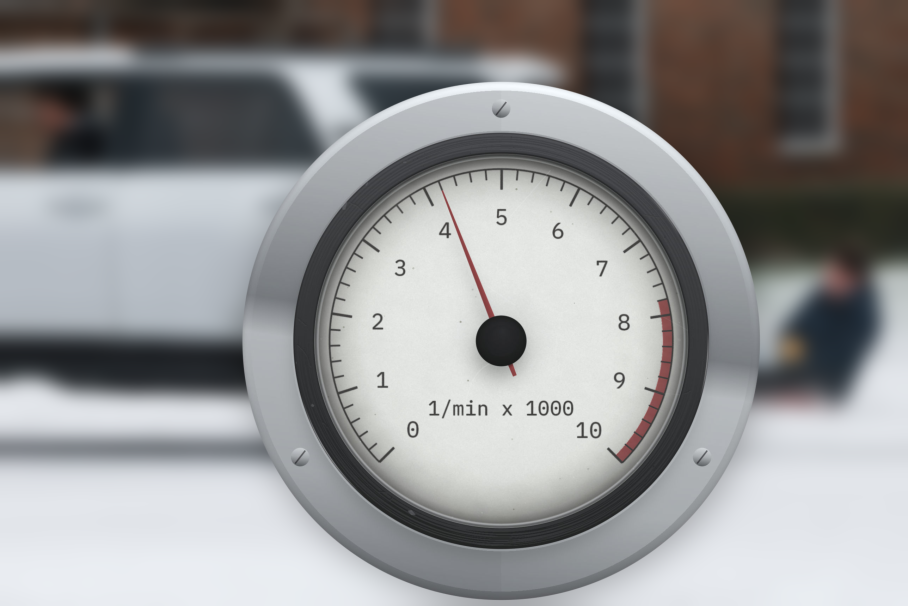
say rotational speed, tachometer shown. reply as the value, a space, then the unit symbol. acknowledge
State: 4200 rpm
